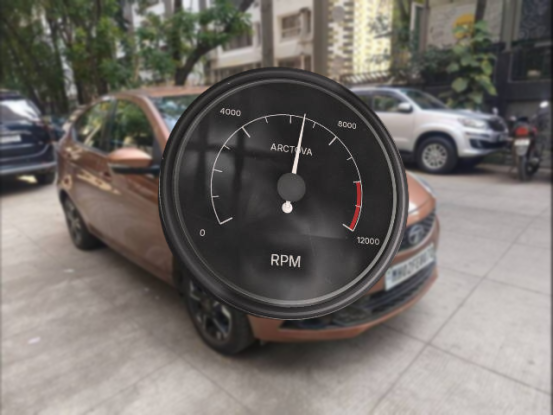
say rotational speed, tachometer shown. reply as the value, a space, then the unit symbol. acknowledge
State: 6500 rpm
